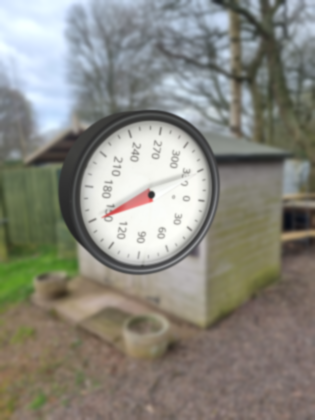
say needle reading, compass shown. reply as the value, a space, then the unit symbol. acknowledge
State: 150 °
